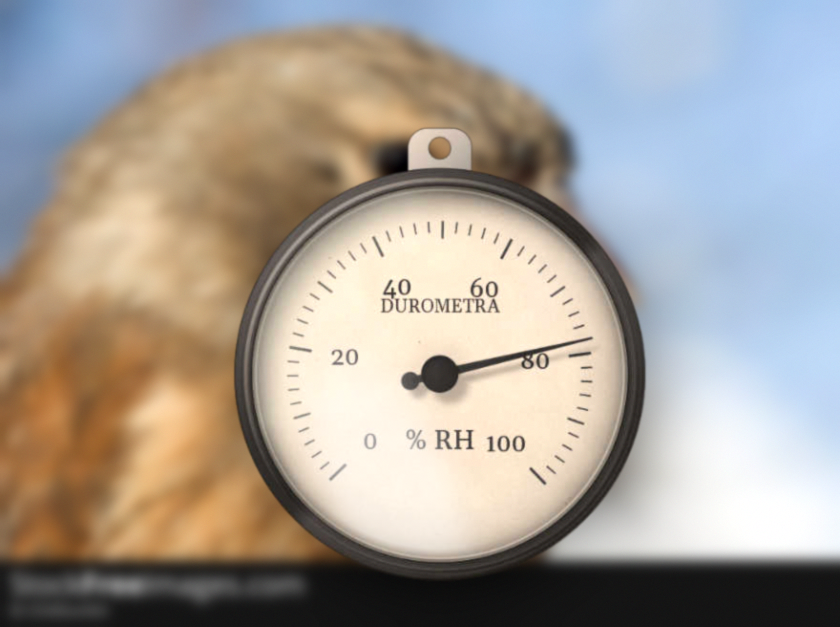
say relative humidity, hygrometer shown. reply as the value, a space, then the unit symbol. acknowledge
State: 78 %
